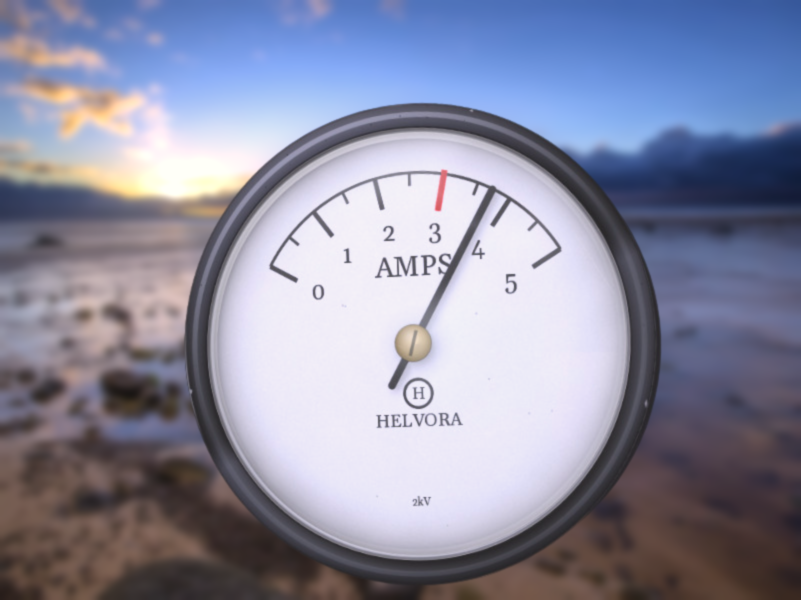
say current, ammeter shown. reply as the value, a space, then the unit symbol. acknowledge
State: 3.75 A
